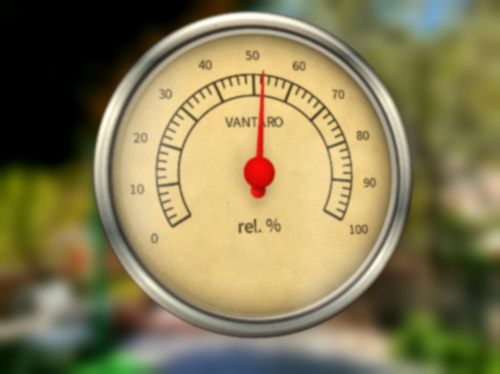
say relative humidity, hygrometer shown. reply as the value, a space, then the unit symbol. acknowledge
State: 52 %
